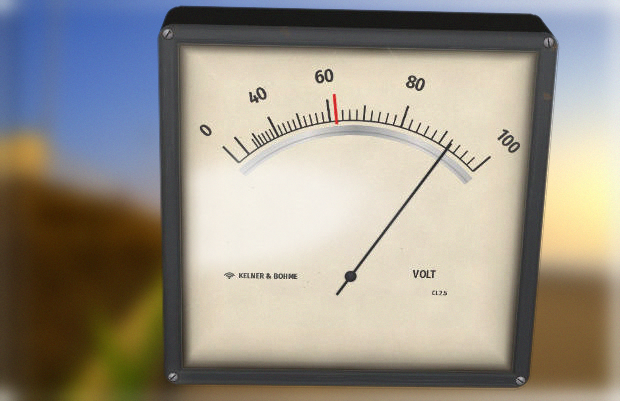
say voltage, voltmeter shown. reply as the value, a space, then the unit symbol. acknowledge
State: 92 V
